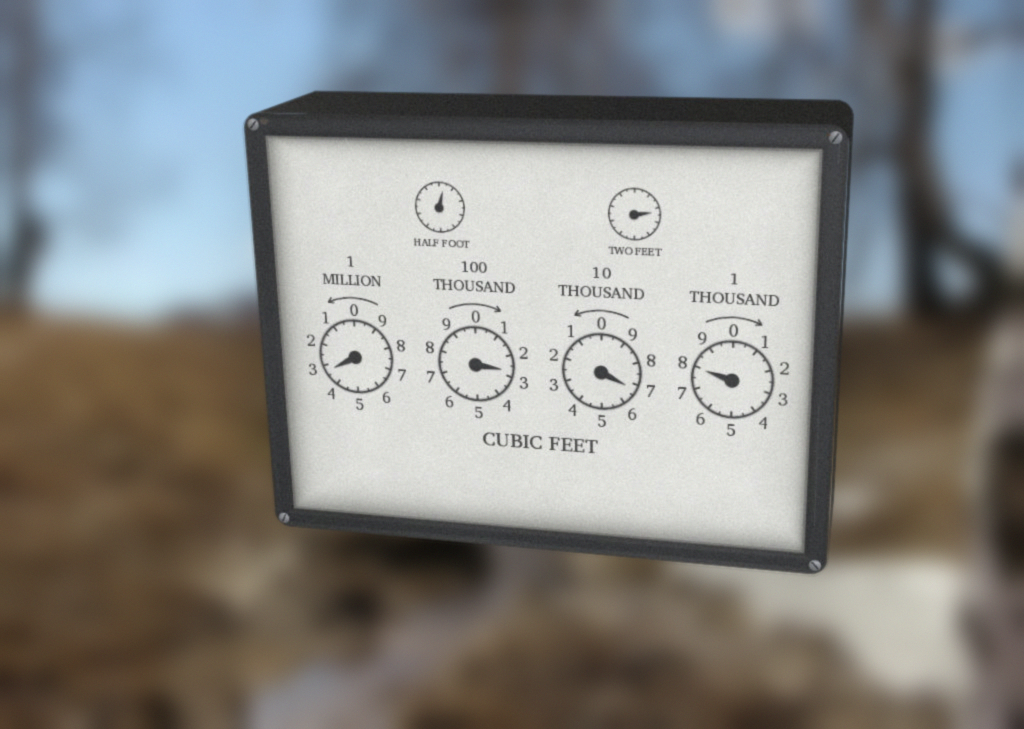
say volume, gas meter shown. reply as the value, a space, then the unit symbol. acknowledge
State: 326800 ft³
